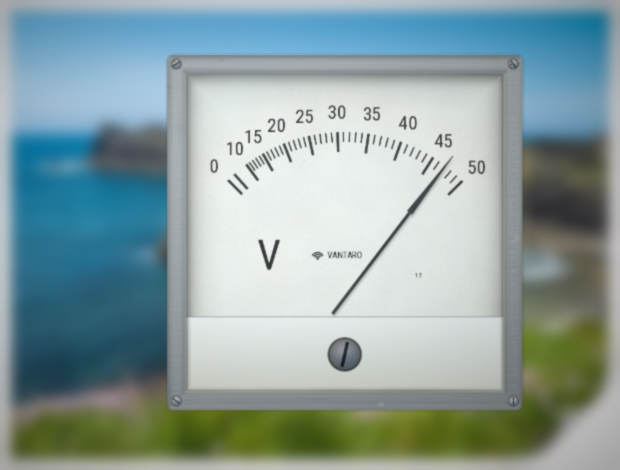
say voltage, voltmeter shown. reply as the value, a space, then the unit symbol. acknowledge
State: 47 V
